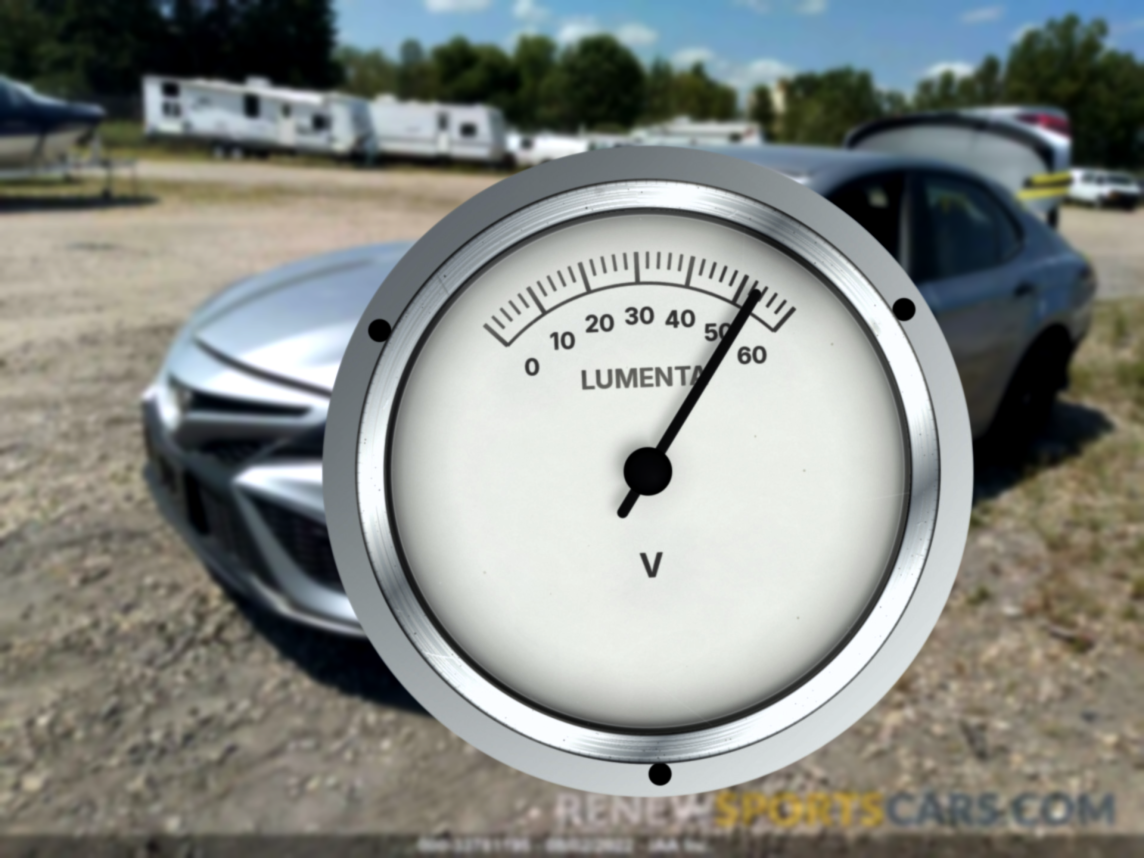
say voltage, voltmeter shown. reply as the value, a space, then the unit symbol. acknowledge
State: 53 V
